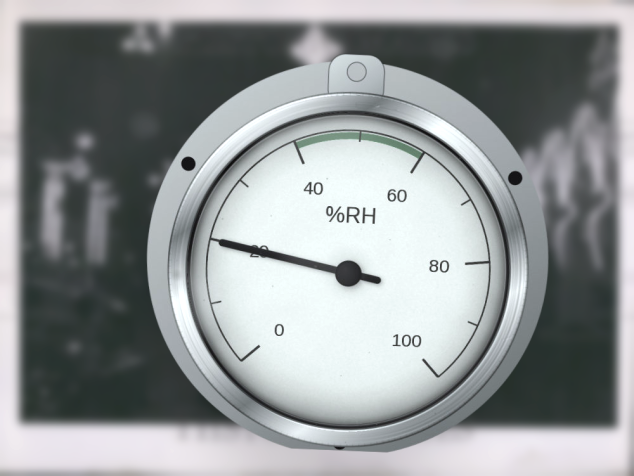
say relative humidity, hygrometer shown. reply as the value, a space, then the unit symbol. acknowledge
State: 20 %
